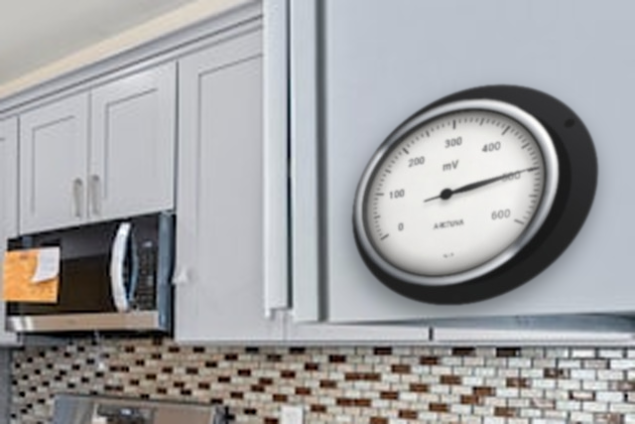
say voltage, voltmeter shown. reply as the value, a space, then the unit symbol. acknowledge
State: 500 mV
